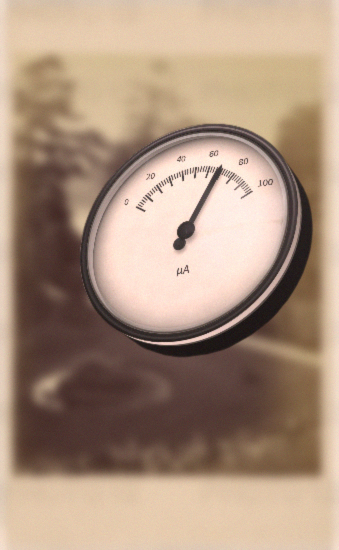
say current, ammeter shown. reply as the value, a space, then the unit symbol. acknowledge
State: 70 µA
